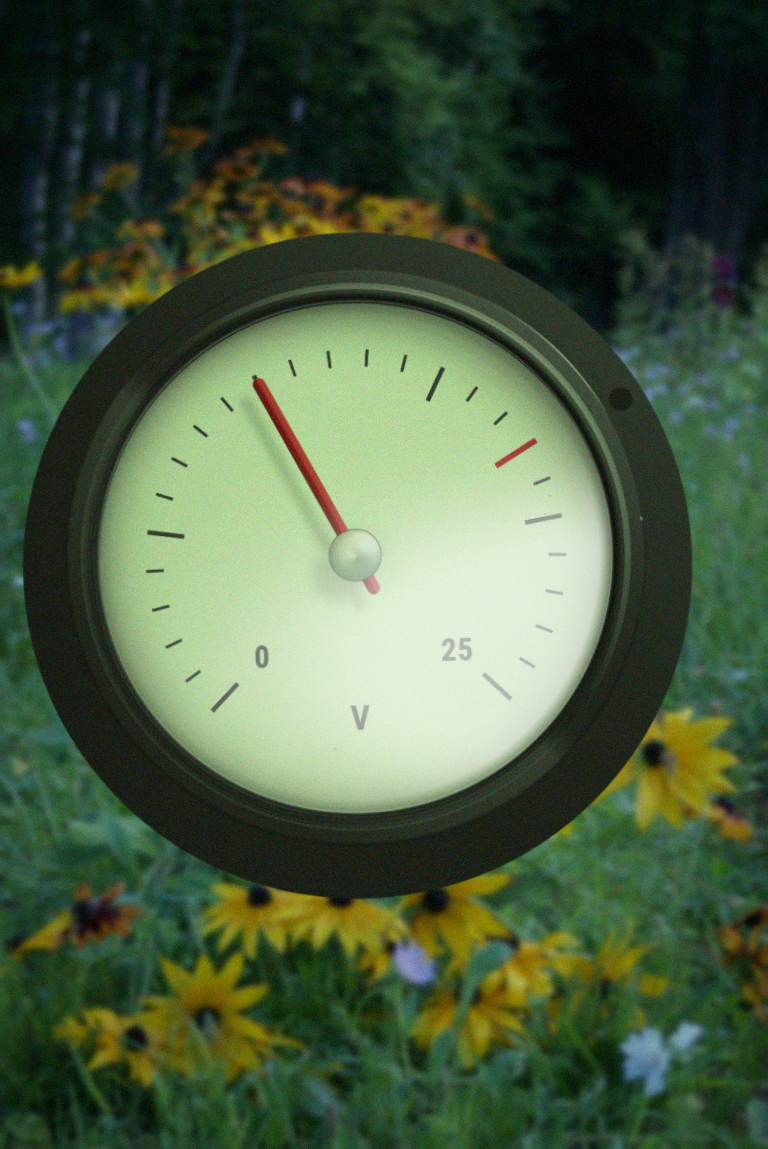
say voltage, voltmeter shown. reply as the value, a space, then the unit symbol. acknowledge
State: 10 V
